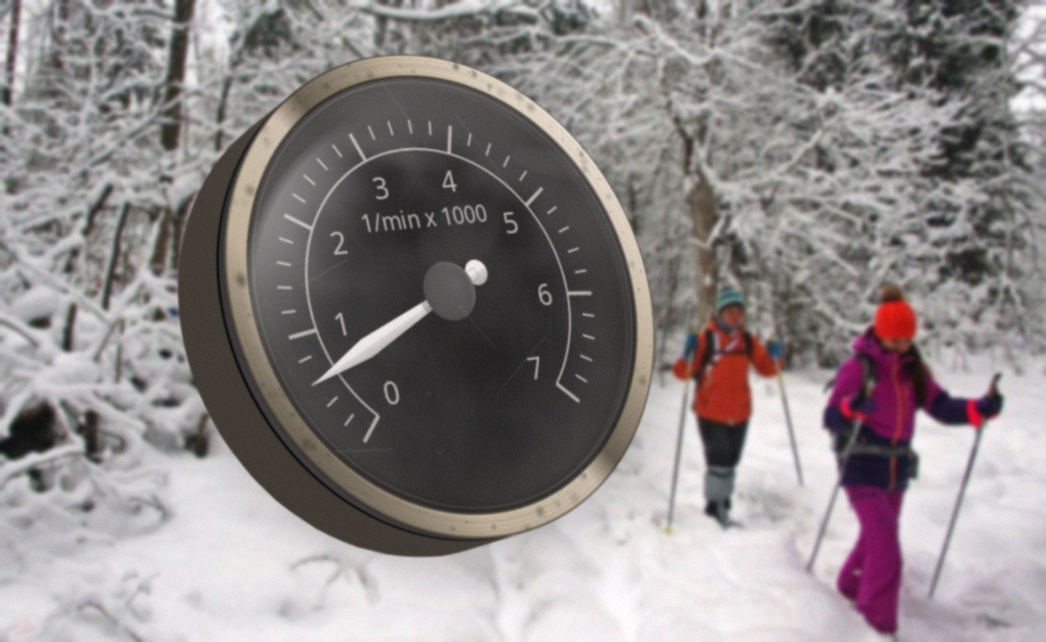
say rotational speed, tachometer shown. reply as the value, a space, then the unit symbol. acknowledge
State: 600 rpm
